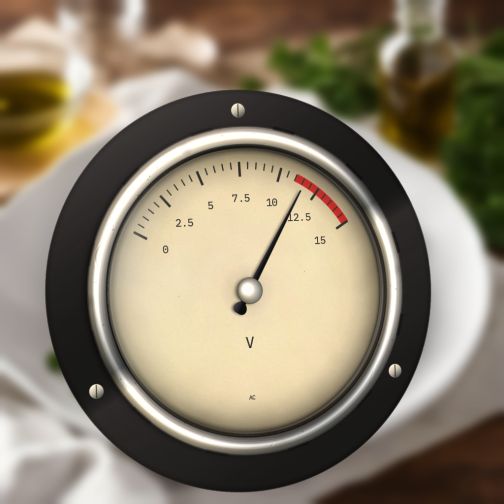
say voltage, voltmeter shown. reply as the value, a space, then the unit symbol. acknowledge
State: 11.5 V
